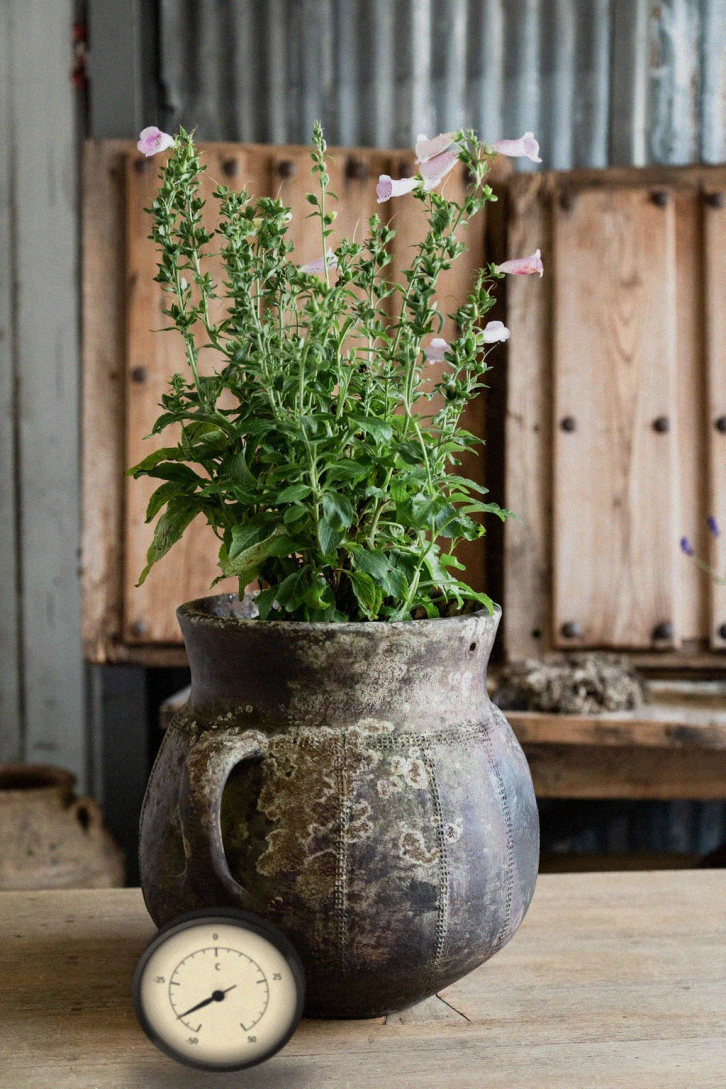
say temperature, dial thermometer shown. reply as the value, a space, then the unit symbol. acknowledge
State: -40 °C
